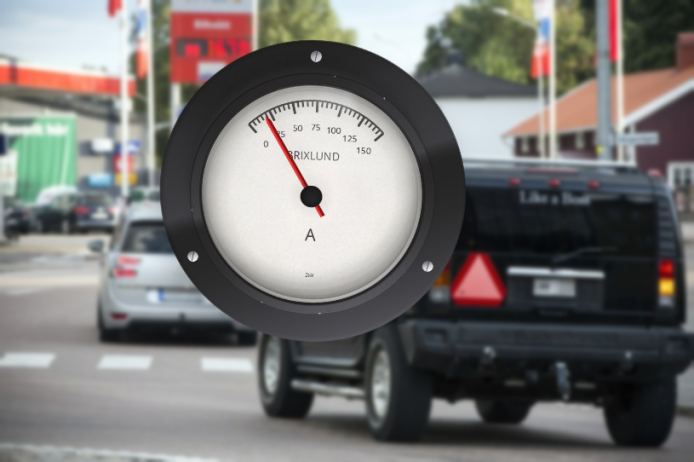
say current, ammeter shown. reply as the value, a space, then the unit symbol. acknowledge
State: 20 A
